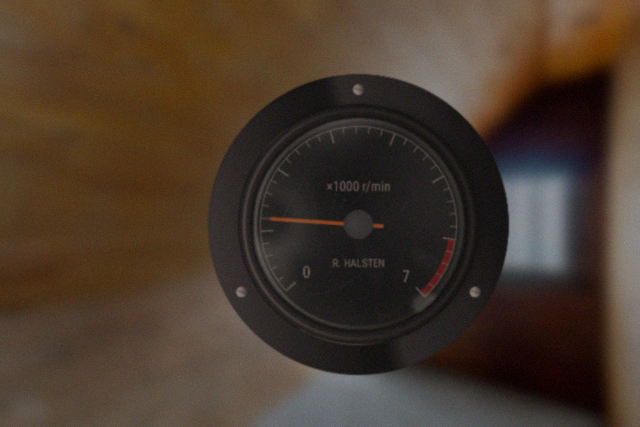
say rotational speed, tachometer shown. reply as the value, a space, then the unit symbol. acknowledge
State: 1200 rpm
